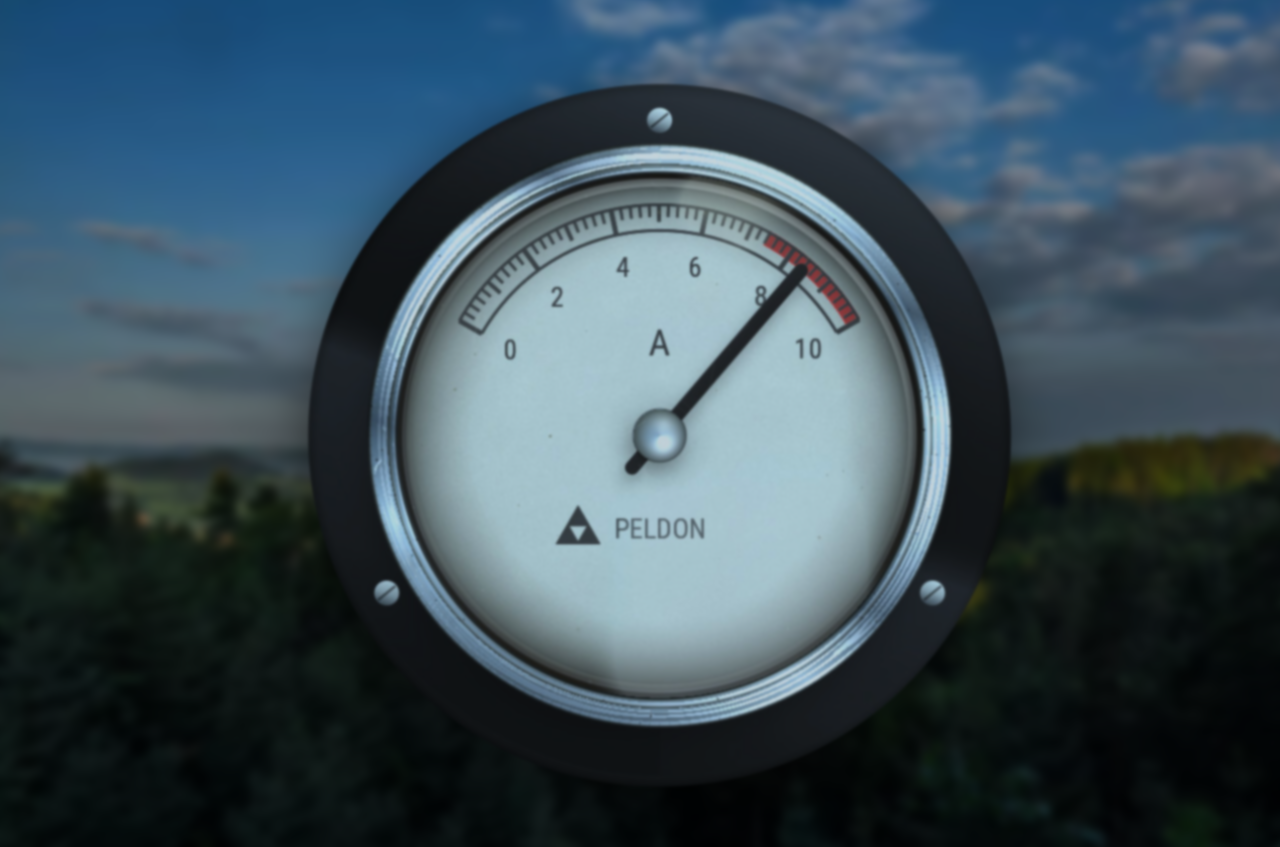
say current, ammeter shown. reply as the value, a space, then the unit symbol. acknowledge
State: 8.4 A
